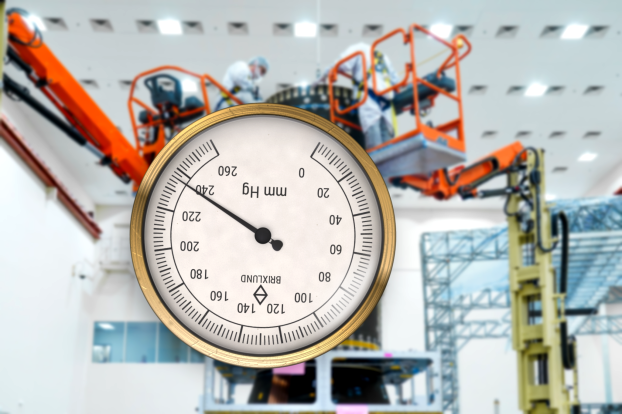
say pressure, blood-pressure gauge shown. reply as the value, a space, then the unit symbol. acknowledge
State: 236 mmHg
